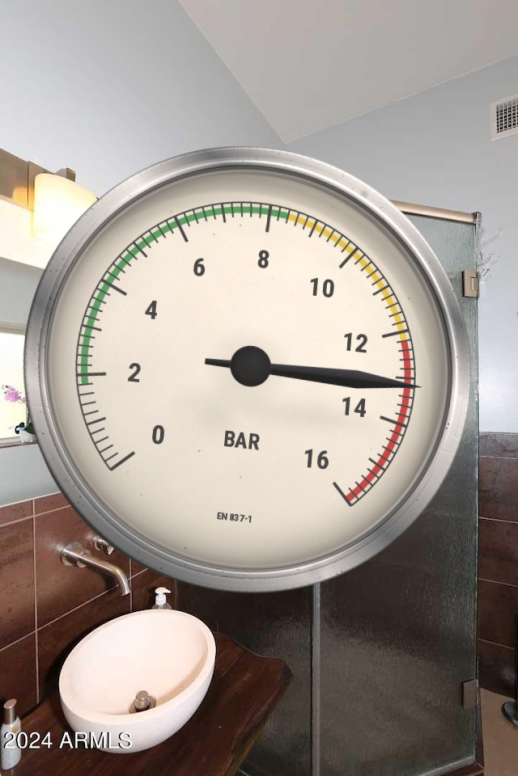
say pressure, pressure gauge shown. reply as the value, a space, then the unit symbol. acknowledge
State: 13.2 bar
